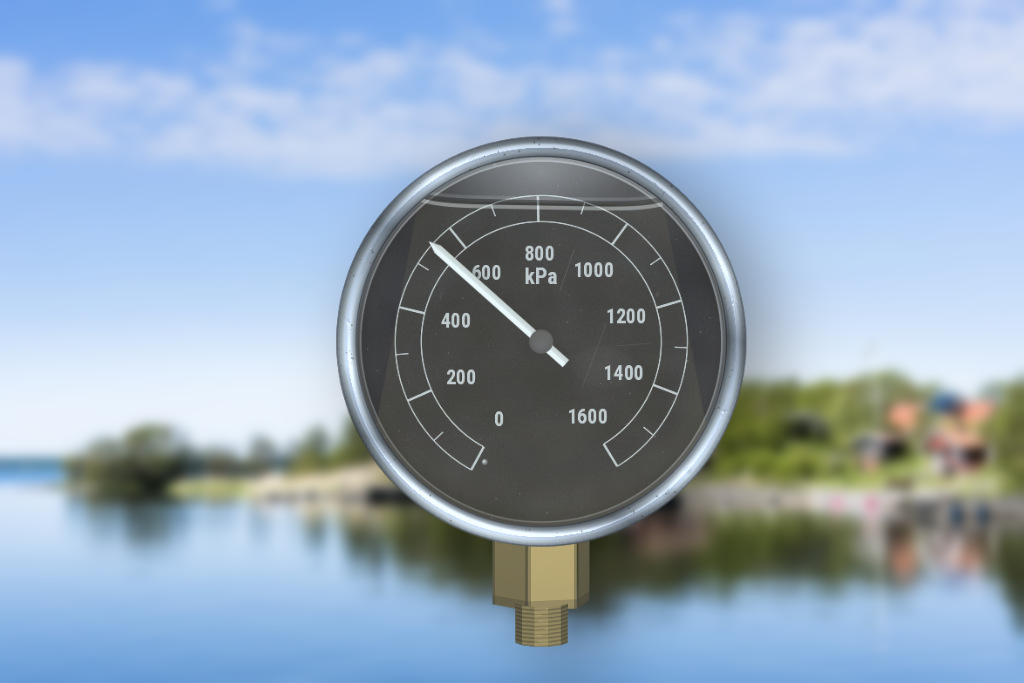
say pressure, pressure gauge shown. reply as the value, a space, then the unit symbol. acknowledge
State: 550 kPa
